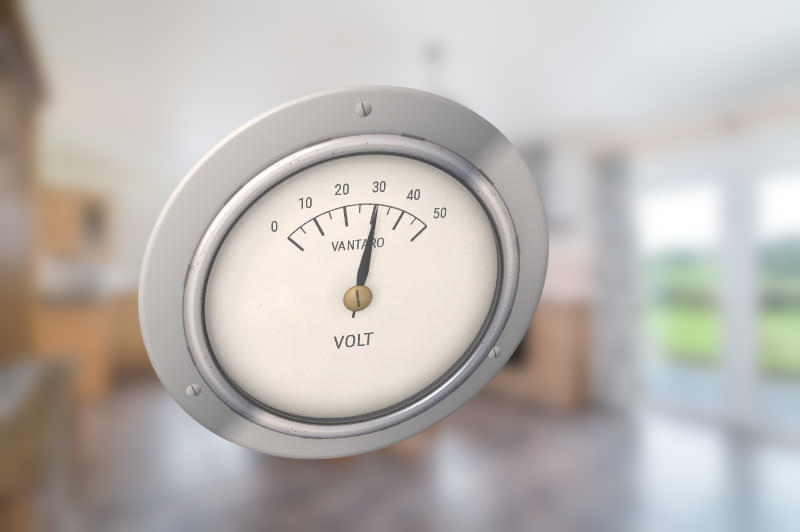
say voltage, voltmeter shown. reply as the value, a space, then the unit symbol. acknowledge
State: 30 V
